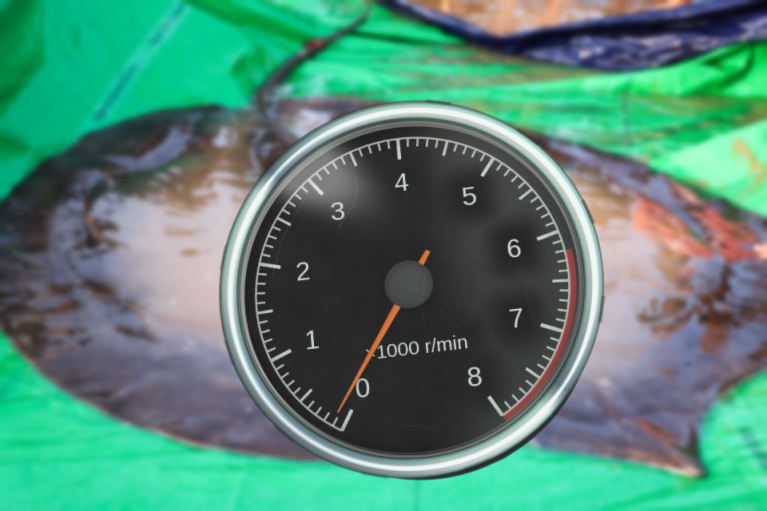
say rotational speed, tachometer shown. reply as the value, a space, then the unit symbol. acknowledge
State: 100 rpm
